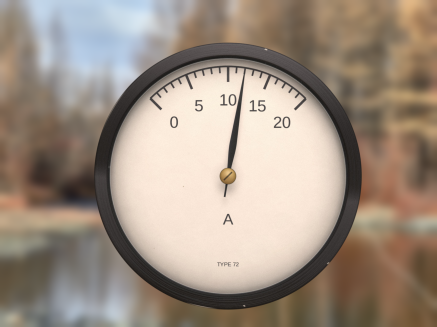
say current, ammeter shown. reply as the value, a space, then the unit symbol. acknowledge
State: 12 A
